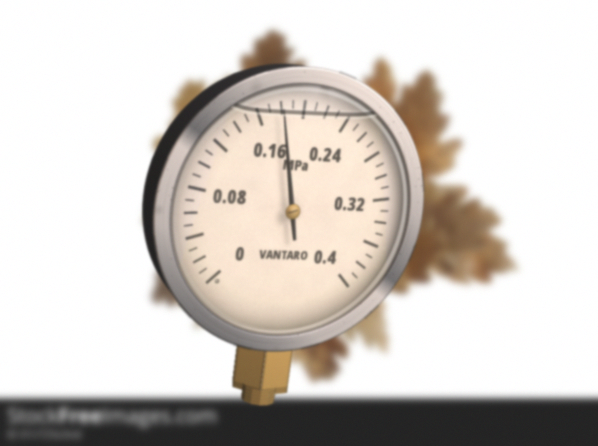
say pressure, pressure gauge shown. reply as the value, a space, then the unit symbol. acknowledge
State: 0.18 MPa
